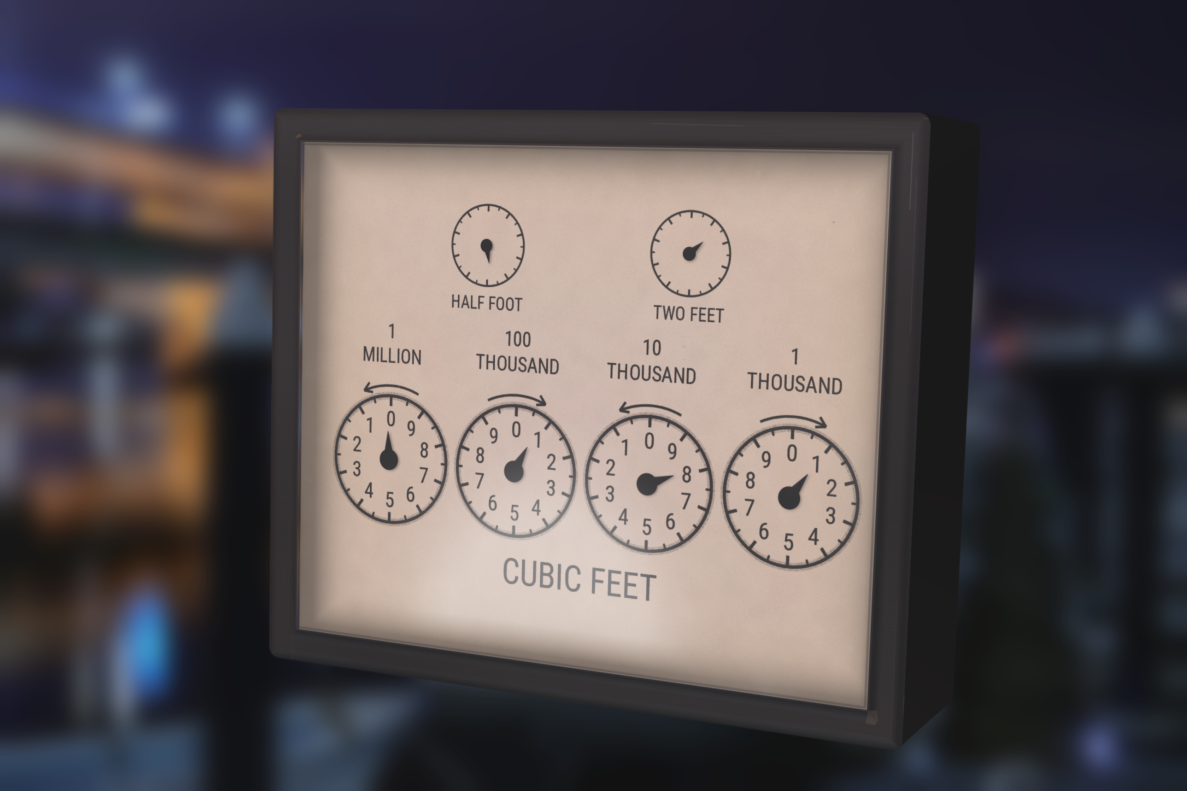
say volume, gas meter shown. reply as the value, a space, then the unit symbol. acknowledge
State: 8100 ft³
